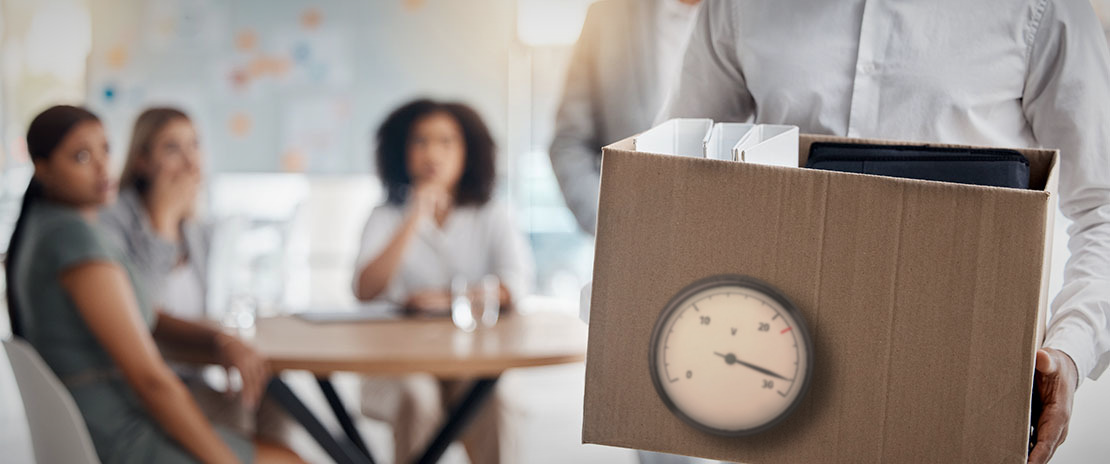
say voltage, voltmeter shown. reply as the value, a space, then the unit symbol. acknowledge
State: 28 V
